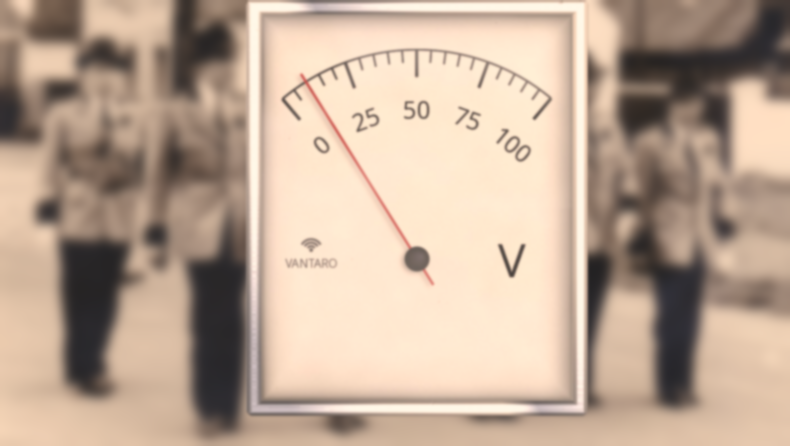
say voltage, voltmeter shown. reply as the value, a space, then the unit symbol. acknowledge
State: 10 V
